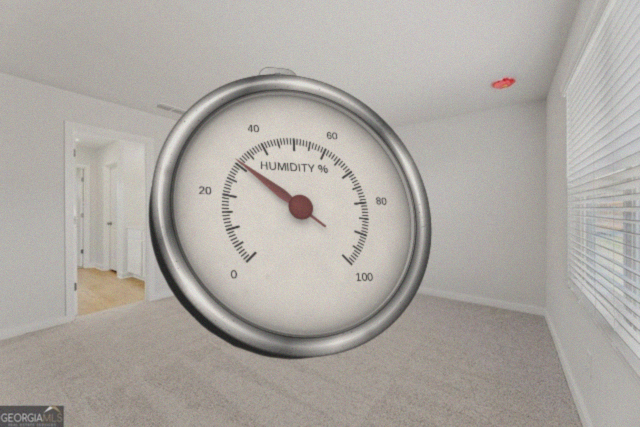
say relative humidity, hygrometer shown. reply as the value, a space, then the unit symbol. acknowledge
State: 30 %
